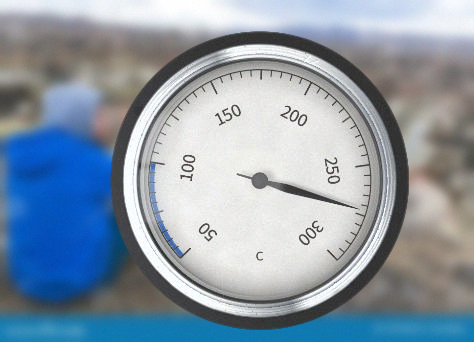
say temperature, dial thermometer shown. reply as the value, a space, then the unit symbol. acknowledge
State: 272.5 °C
